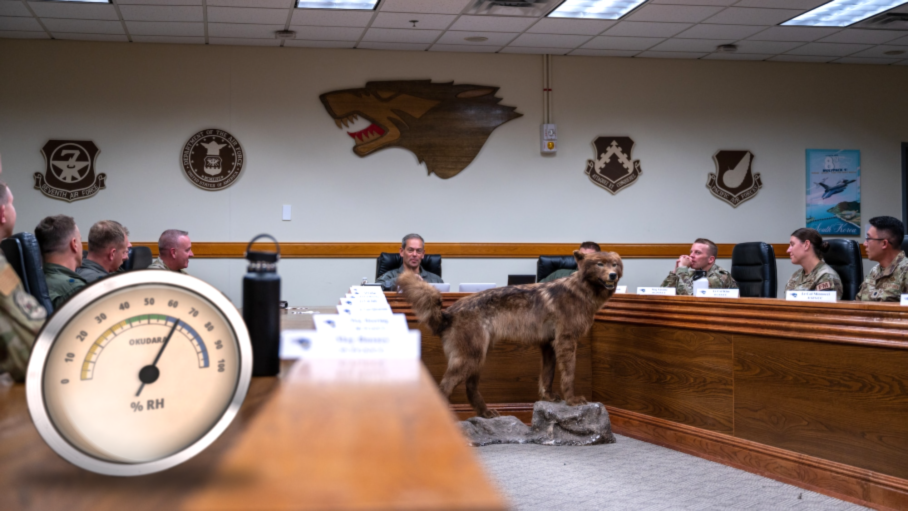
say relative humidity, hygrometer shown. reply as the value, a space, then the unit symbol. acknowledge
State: 65 %
